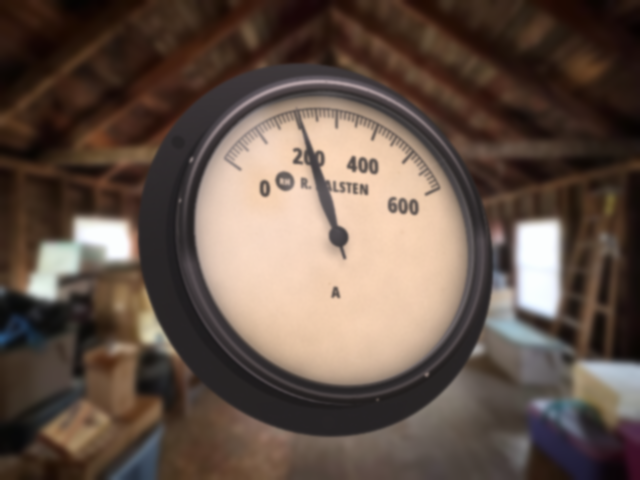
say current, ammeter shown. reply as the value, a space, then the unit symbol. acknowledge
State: 200 A
